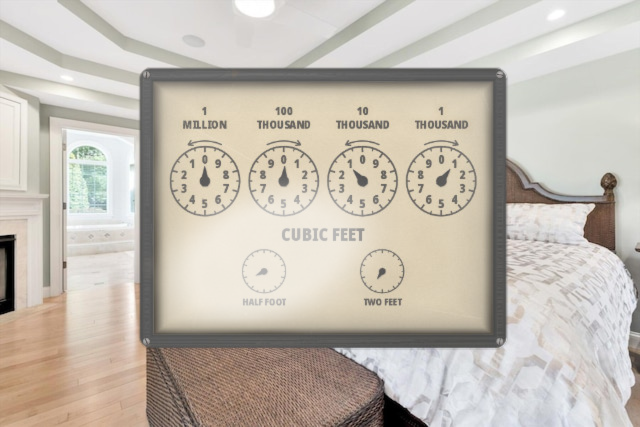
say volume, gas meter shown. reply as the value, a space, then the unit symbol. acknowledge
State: 1100 ft³
